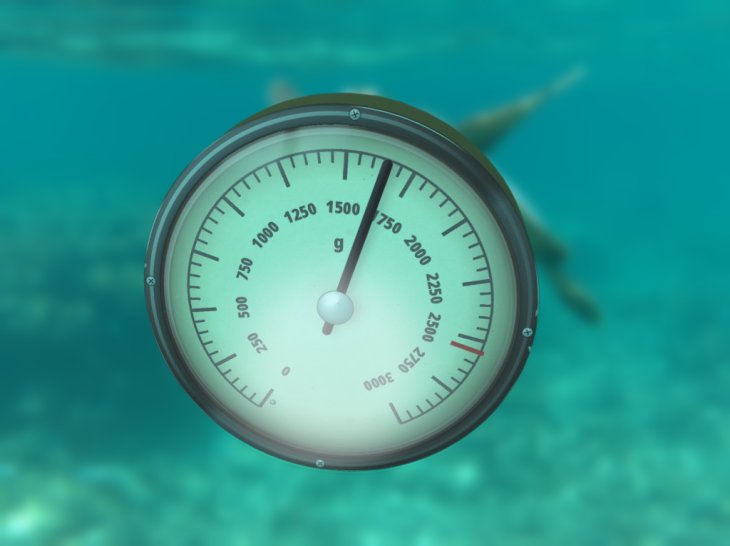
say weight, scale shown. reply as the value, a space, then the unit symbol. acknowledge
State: 1650 g
